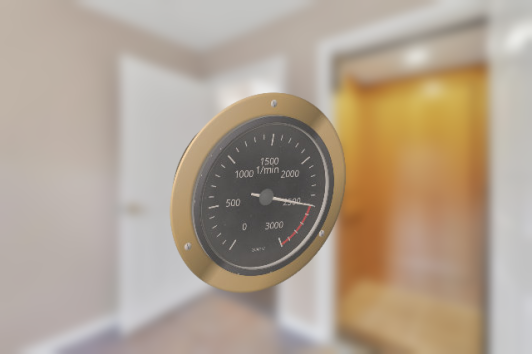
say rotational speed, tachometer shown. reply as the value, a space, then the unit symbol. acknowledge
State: 2500 rpm
